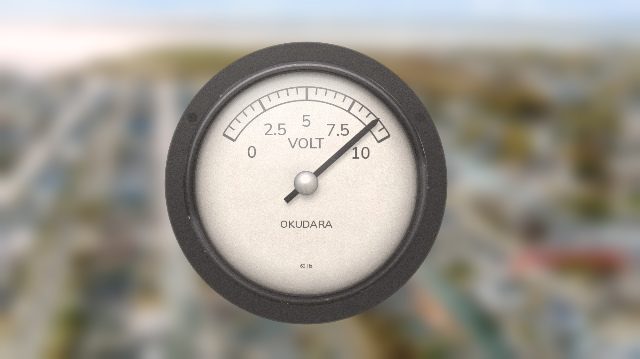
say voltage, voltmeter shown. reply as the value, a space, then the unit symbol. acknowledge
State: 9 V
